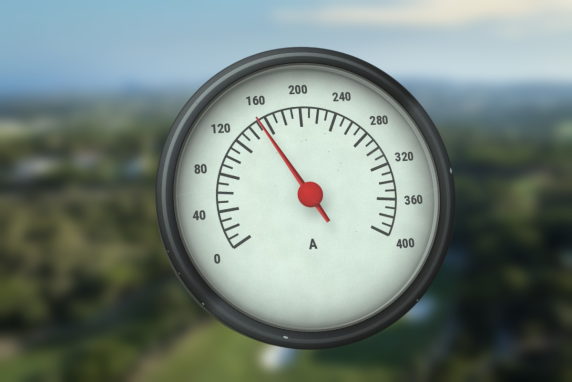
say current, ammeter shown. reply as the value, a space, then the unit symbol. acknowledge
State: 150 A
